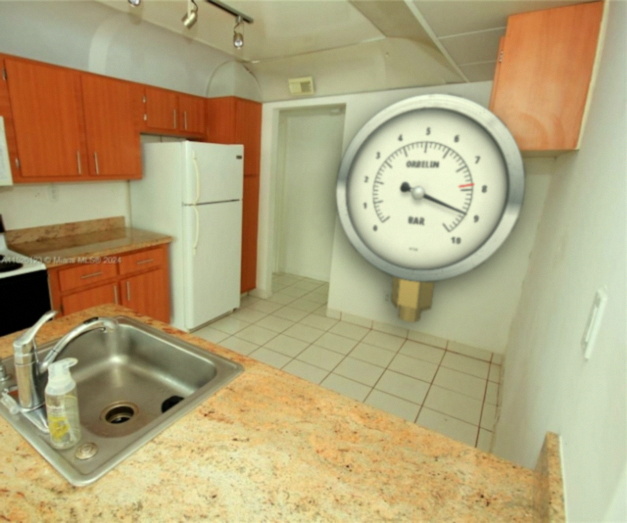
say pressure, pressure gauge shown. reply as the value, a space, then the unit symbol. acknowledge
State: 9 bar
